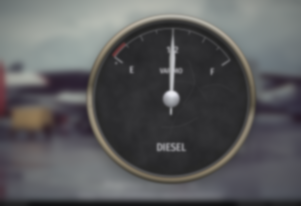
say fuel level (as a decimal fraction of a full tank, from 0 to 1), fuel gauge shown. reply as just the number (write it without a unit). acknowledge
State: 0.5
